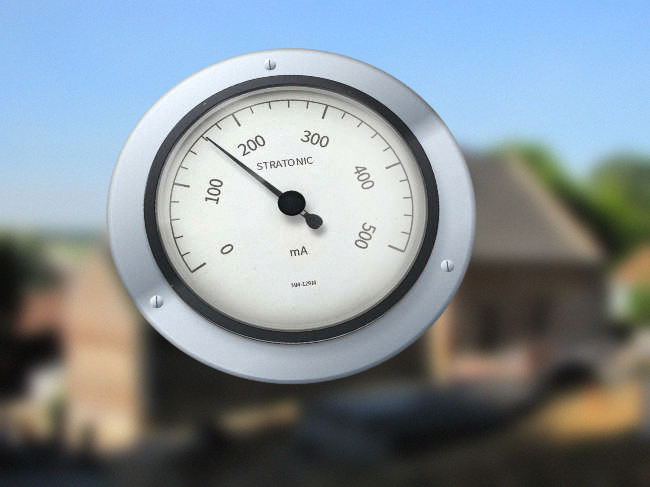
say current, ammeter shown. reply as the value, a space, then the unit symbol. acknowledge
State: 160 mA
